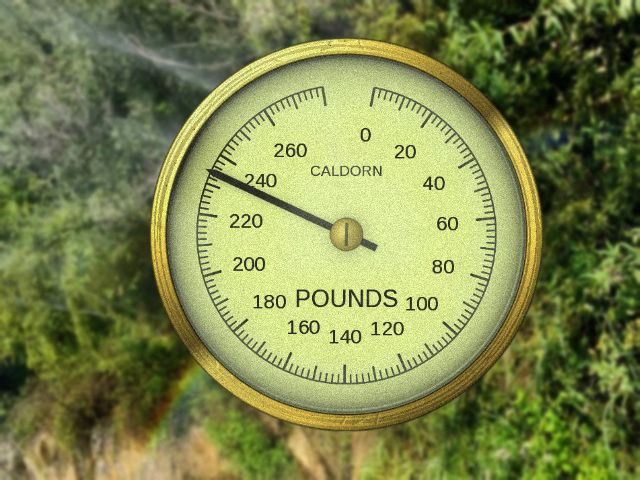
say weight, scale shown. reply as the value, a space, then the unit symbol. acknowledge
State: 234 lb
